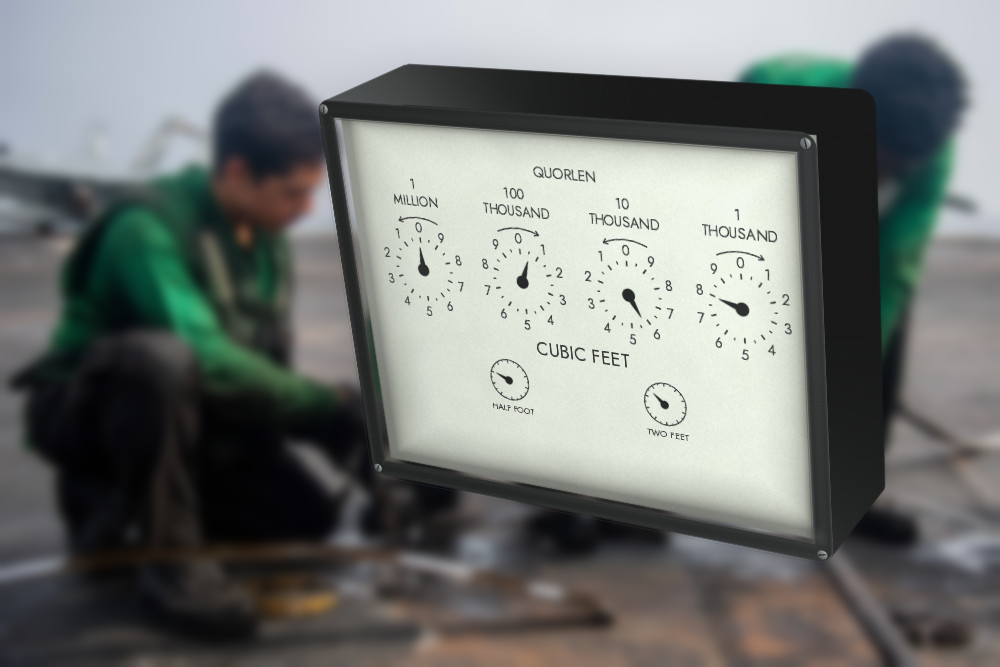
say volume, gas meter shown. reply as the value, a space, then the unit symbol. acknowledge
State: 5800 ft³
